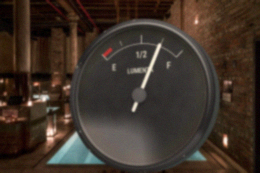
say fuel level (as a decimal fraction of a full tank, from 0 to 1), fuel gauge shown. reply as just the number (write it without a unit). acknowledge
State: 0.75
